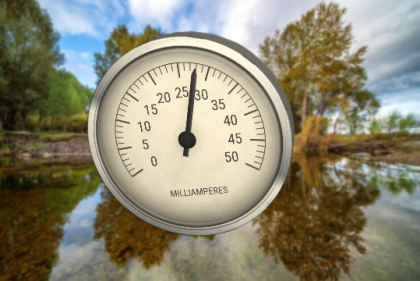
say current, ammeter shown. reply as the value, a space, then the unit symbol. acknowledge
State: 28 mA
